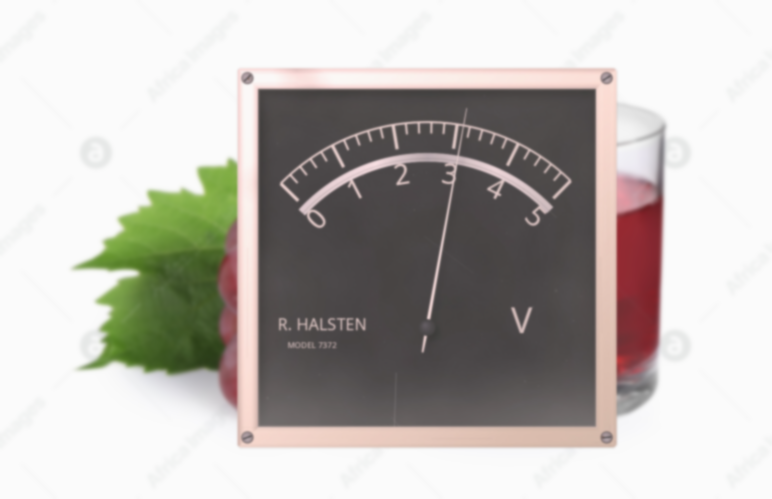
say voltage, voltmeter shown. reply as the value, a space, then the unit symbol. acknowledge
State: 3.1 V
